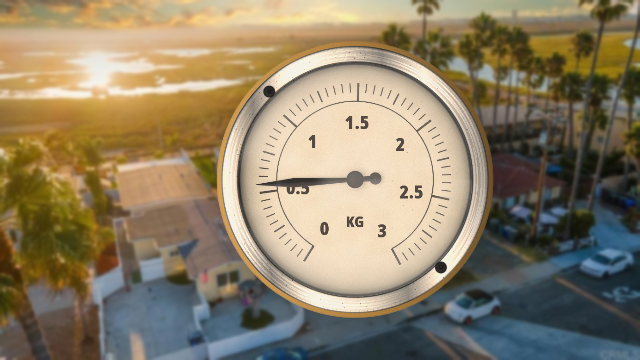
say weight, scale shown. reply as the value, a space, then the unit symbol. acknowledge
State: 0.55 kg
